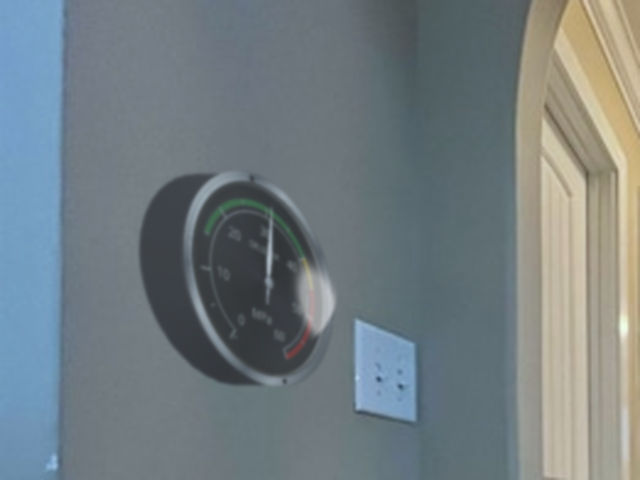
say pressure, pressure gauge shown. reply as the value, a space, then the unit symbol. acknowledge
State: 30 MPa
